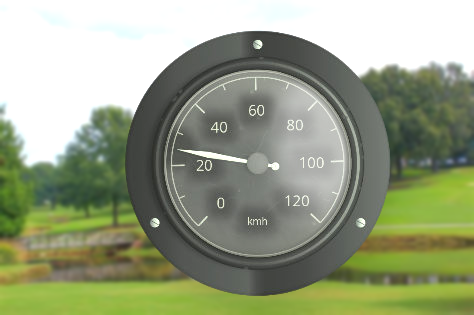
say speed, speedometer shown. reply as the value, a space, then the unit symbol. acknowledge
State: 25 km/h
